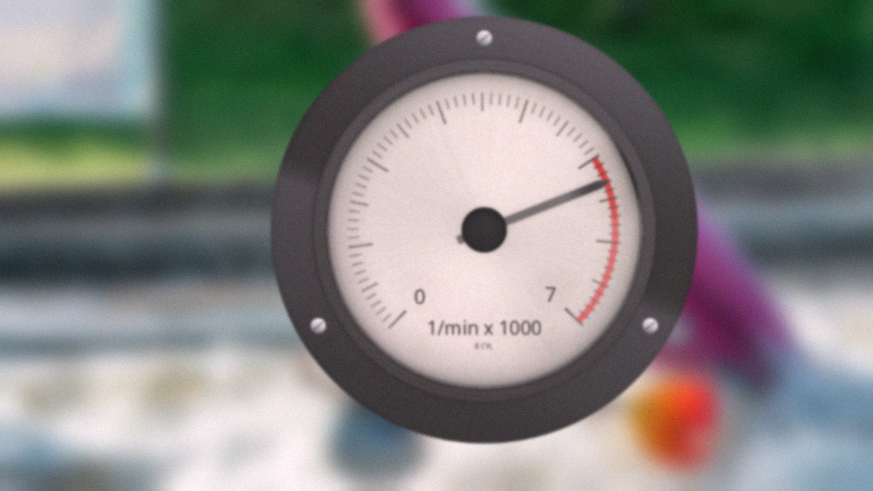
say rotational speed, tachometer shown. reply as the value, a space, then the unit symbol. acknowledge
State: 5300 rpm
